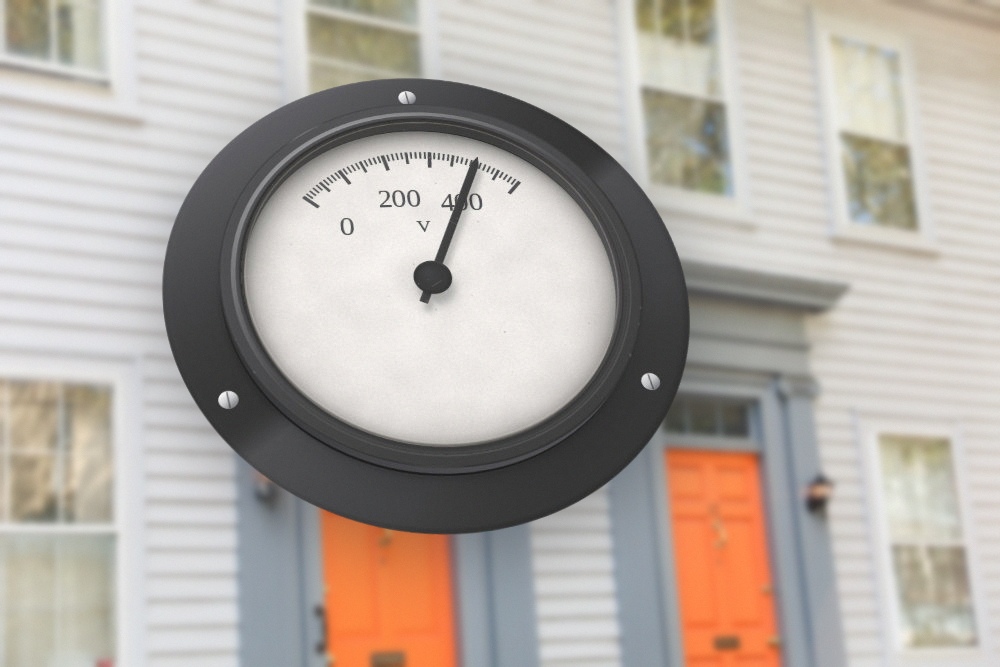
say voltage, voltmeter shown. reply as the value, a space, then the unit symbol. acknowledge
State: 400 V
